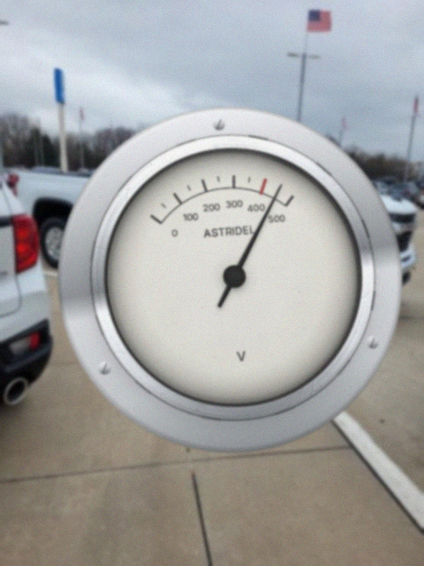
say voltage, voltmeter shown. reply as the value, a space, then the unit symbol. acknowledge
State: 450 V
